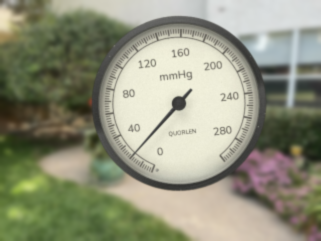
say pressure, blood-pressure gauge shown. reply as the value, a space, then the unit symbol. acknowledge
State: 20 mmHg
